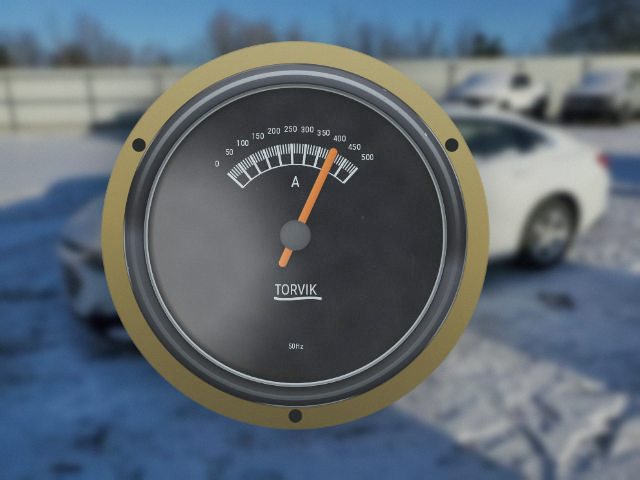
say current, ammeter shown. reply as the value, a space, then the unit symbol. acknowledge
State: 400 A
